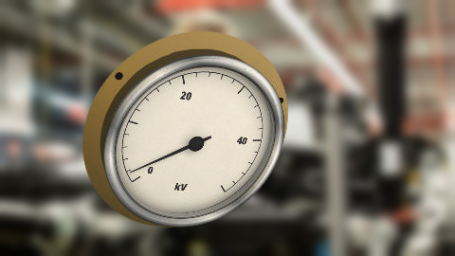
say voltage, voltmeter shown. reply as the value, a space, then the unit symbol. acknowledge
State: 2 kV
